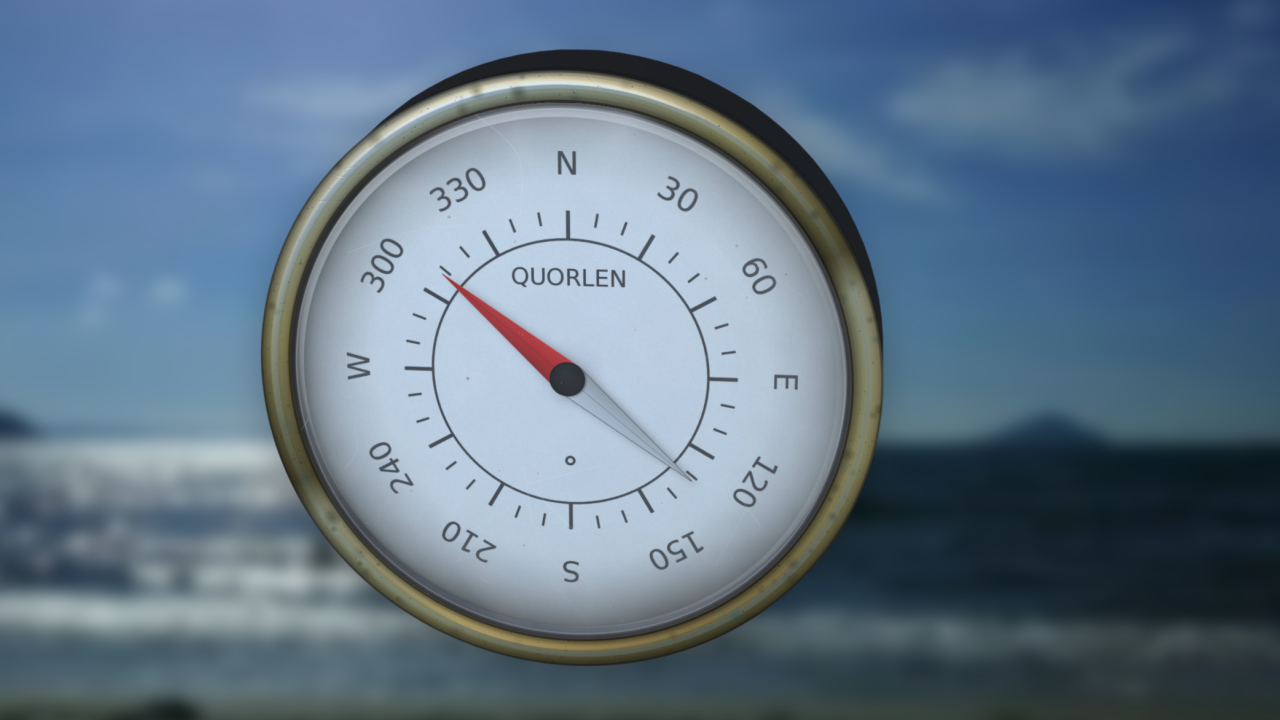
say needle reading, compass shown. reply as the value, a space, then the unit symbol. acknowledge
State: 310 °
